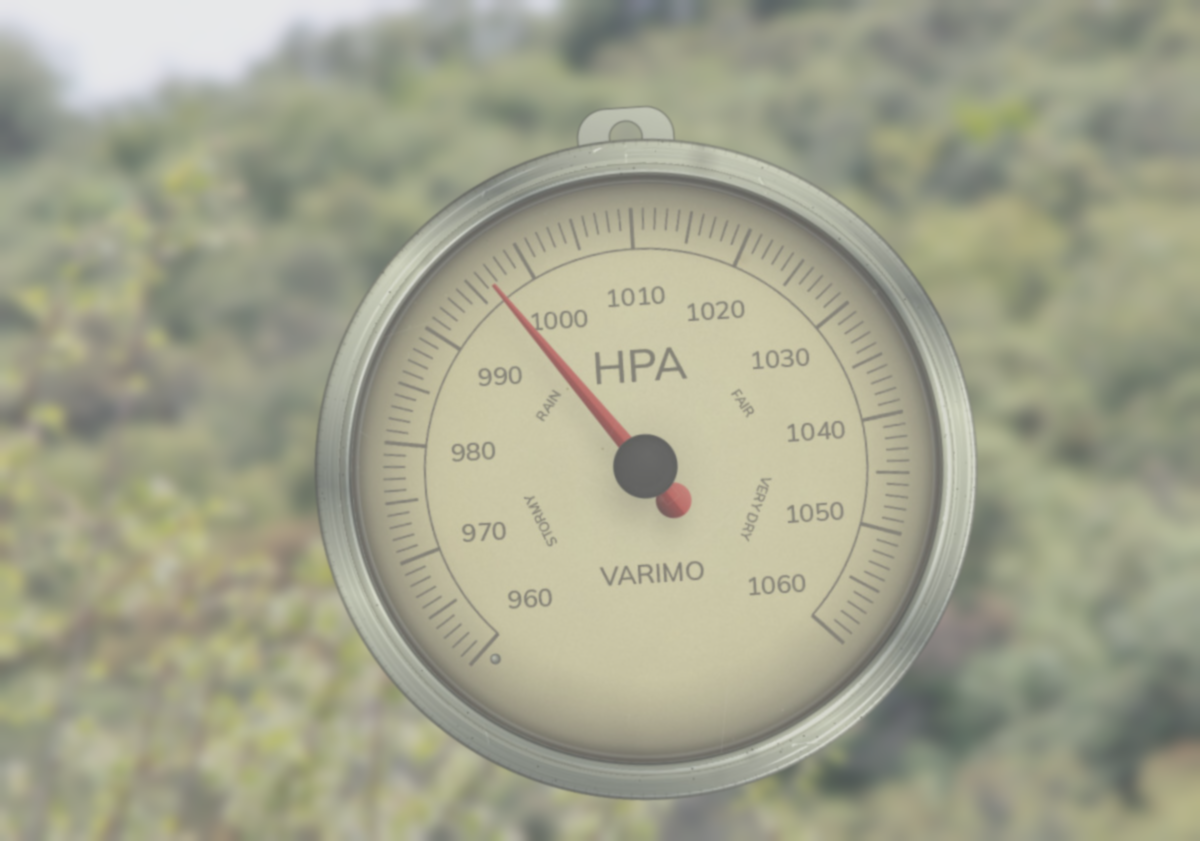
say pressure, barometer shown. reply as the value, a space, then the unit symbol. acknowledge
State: 996.5 hPa
